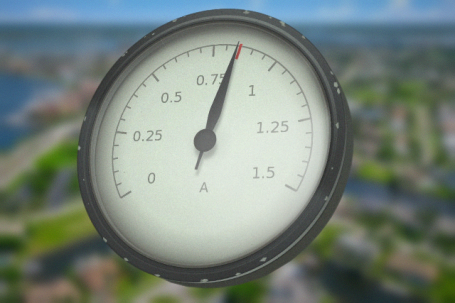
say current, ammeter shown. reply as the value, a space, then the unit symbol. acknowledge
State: 0.85 A
